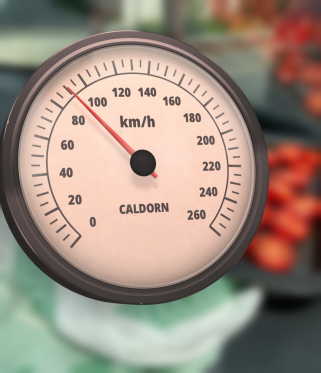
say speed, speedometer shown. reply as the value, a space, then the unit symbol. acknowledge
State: 90 km/h
